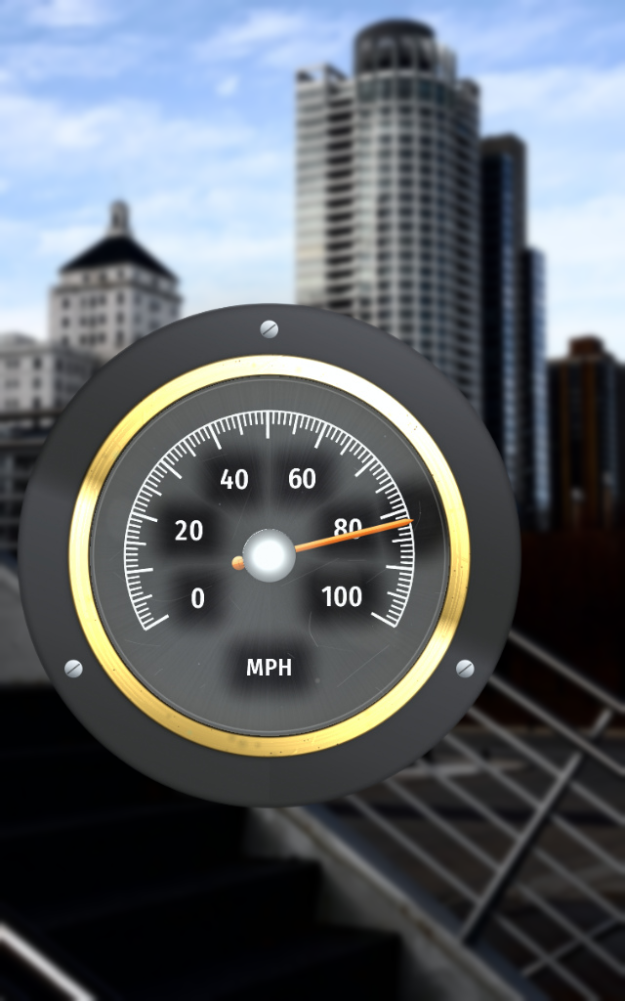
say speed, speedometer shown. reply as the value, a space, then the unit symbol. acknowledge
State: 82 mph
